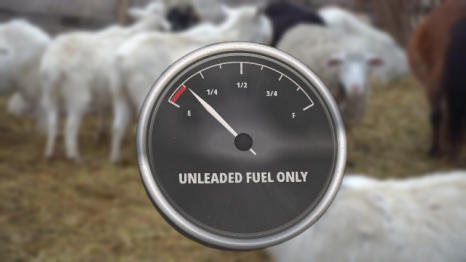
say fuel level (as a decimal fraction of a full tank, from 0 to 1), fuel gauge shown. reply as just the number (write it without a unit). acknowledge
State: 0.125
